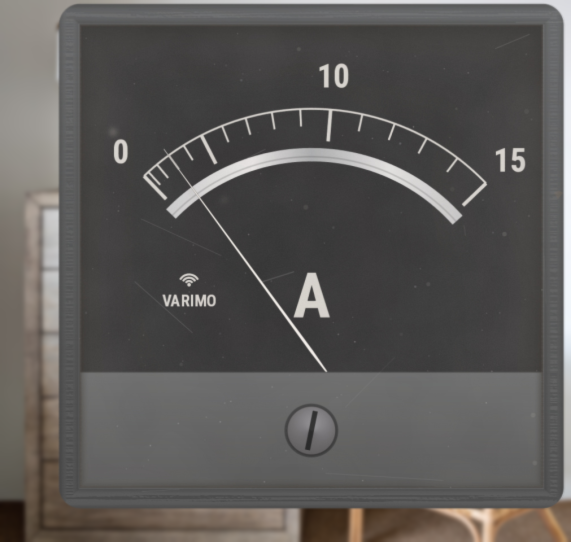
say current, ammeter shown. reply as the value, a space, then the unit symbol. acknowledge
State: 3 A
